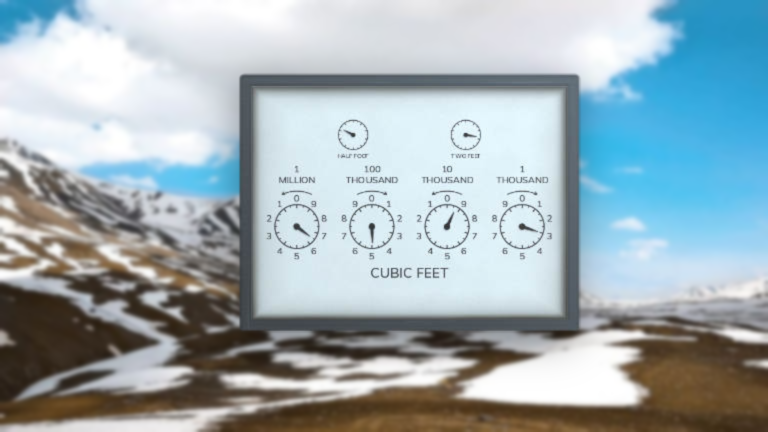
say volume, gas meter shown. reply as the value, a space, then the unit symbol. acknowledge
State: 649300 ft³
